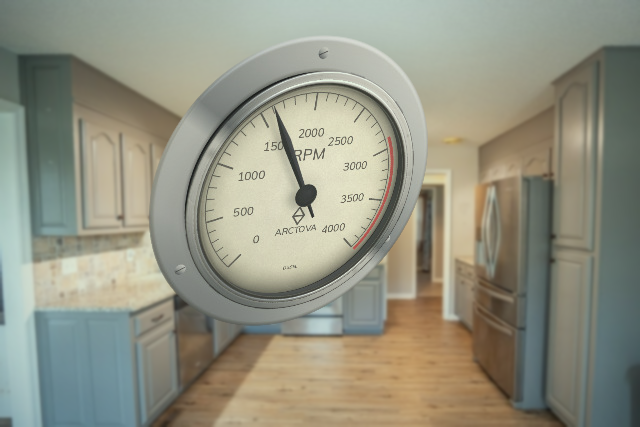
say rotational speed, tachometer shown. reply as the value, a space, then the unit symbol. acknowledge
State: 1600 rpm
